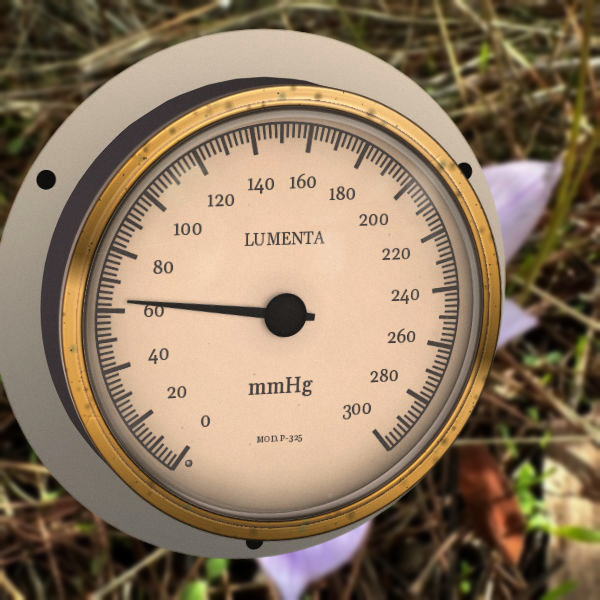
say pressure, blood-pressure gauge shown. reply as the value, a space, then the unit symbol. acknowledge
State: 64 mmHg
